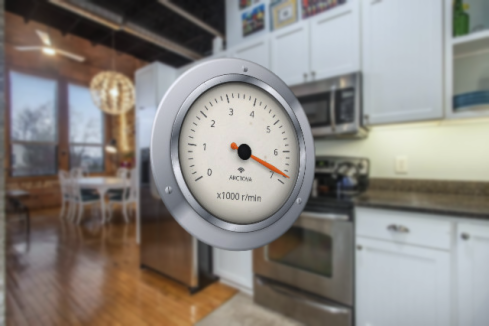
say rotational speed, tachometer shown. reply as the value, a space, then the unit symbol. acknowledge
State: 6800 rpm
